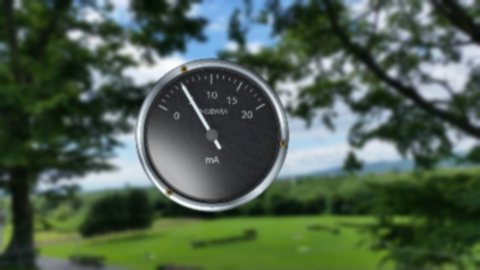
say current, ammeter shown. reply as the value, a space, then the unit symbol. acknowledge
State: 5 mA
